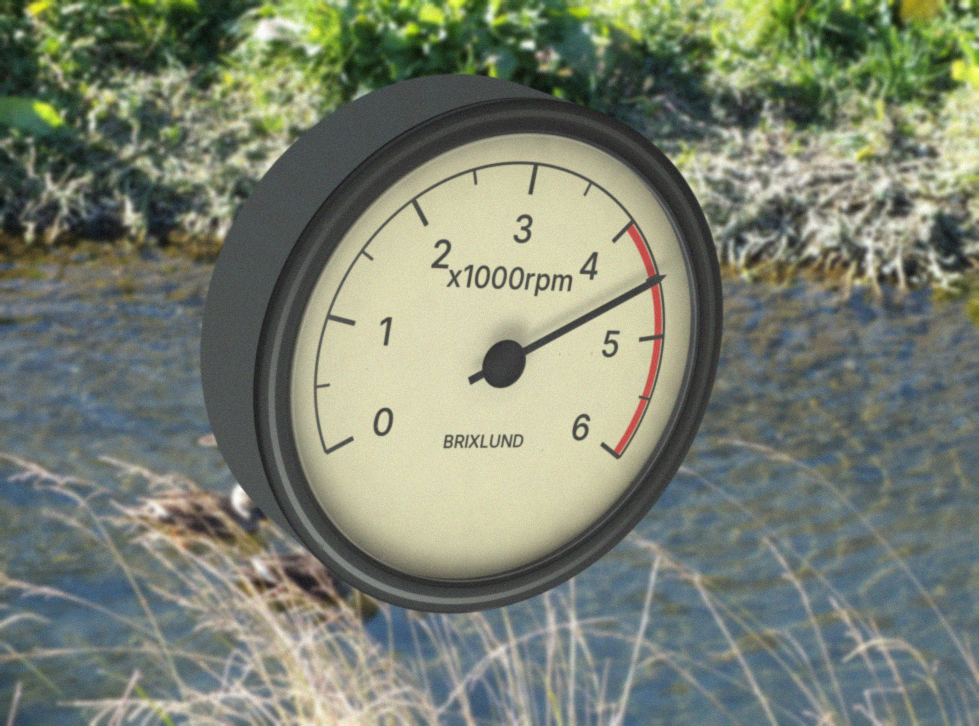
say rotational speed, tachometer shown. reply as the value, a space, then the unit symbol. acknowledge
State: 4500 rpm
